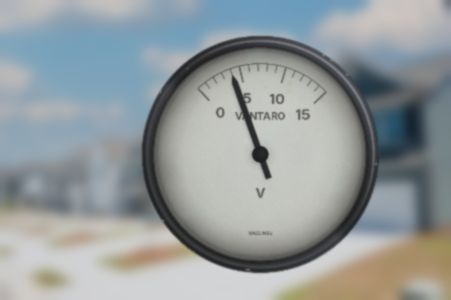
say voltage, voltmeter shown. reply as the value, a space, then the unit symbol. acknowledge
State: 4 V
